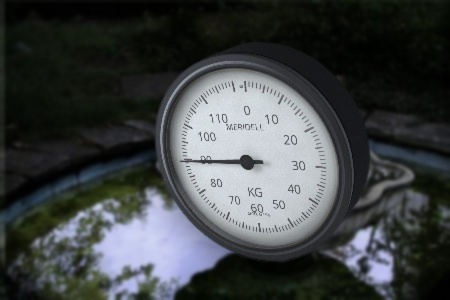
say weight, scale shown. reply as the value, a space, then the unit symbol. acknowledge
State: 90 kg
